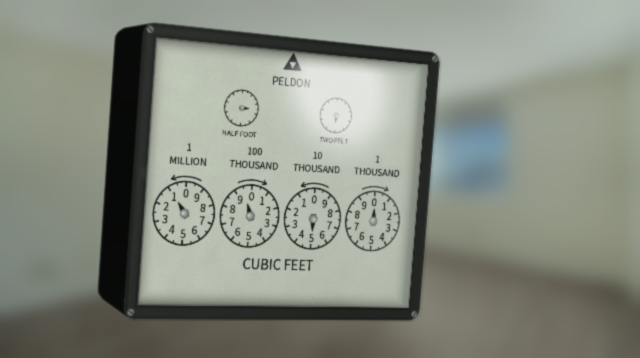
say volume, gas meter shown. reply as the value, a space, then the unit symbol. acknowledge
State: 95000 ft³
